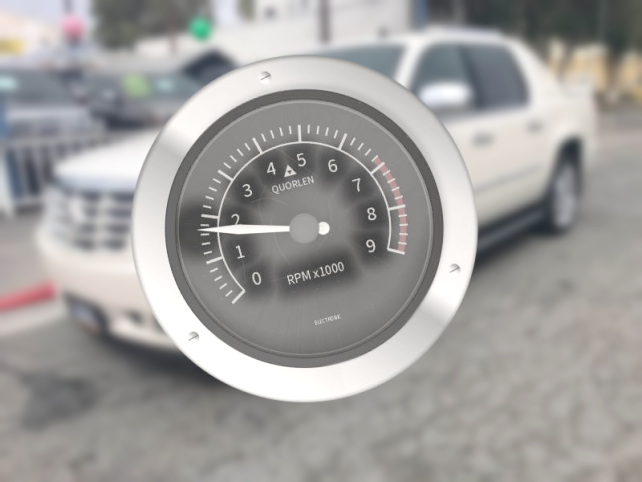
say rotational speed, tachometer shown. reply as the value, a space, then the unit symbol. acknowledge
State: 1700 rpm
